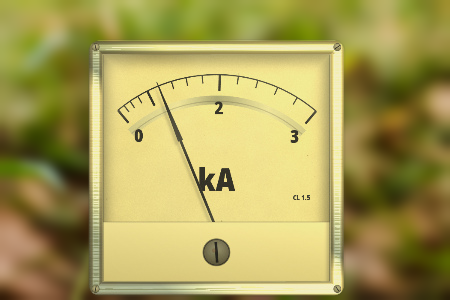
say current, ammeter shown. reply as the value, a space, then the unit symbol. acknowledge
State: 1.2 kA
